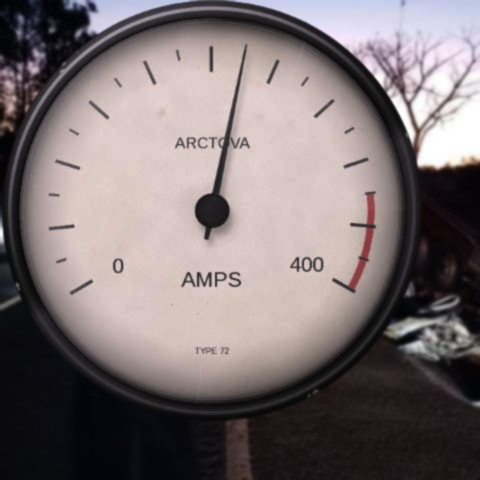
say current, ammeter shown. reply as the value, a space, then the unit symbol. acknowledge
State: 220 A
